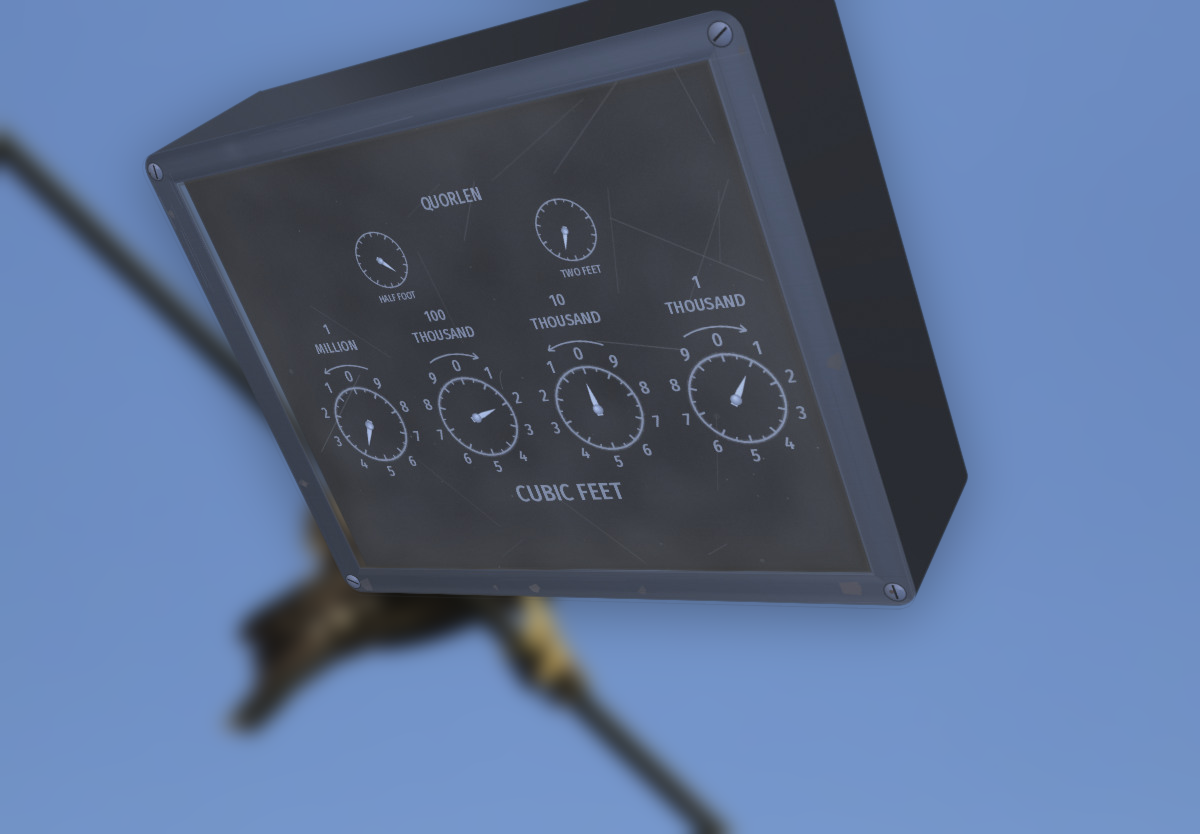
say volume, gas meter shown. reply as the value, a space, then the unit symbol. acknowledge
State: 420100 ft³
